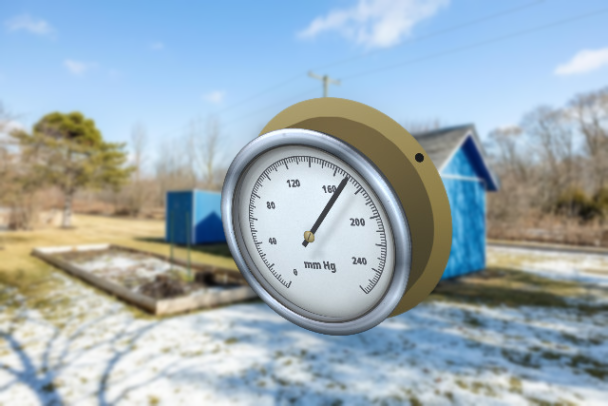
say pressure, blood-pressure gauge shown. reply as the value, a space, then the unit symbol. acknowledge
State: 170 mmHg
